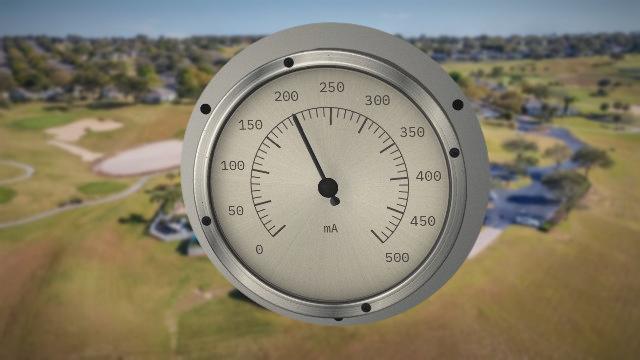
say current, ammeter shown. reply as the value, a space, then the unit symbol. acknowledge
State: 200 mA
